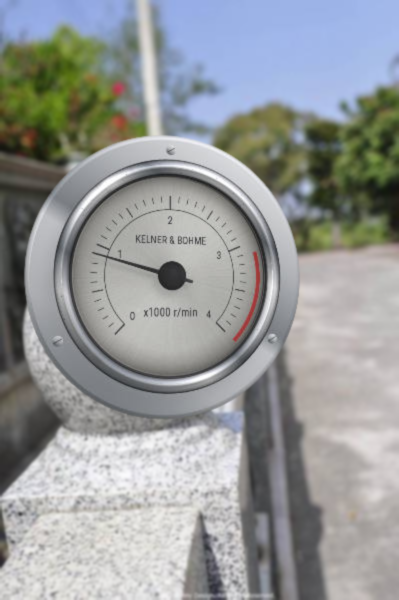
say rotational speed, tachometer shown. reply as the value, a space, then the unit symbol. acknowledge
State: 900 rpm
